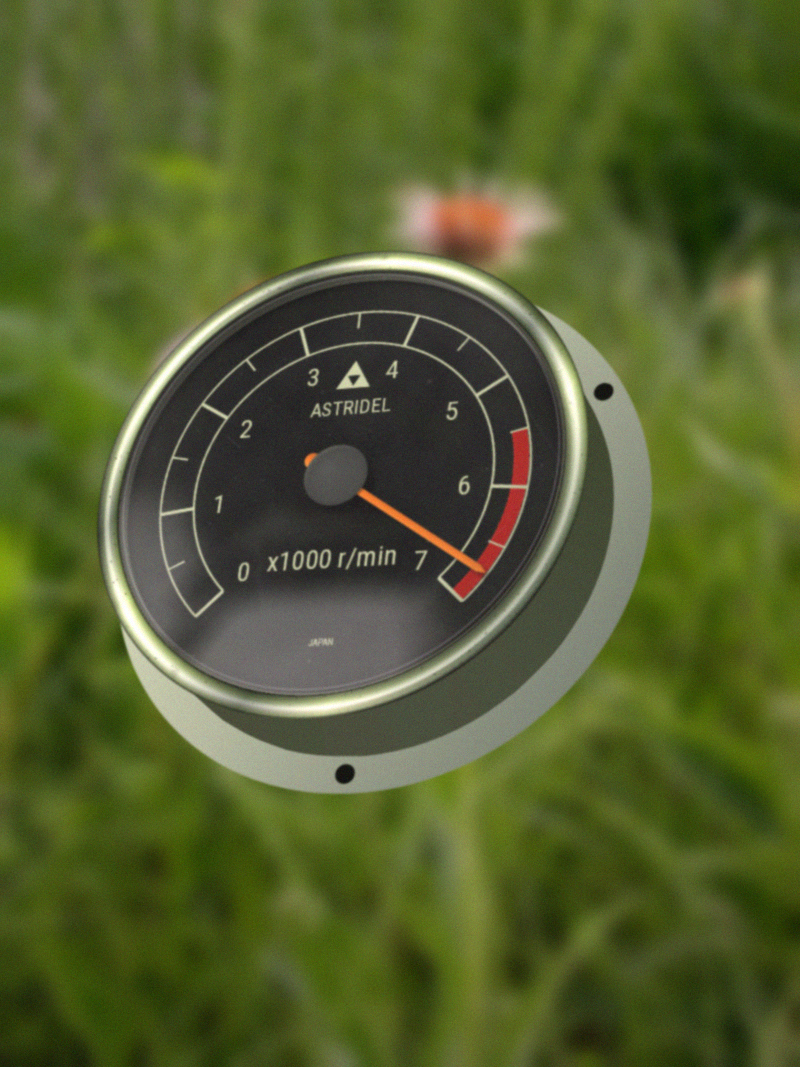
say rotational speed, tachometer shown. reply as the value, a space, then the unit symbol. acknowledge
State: 6750 rpm
